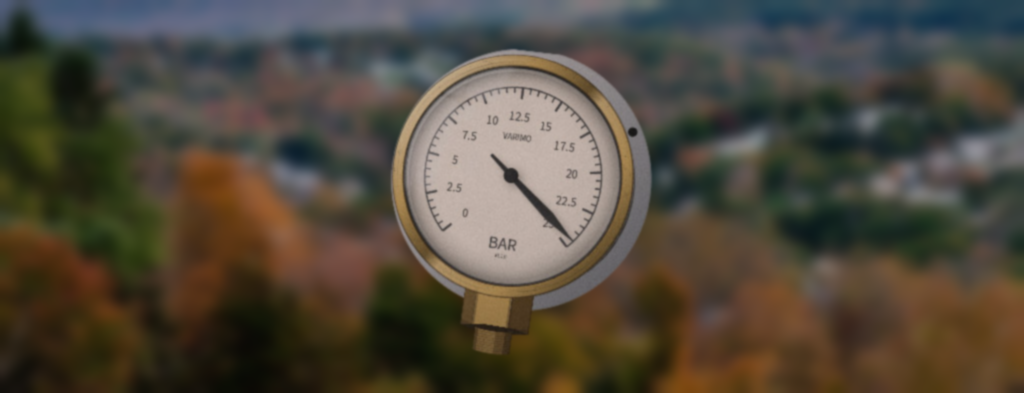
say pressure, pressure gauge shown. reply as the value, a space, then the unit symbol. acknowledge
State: 24.5 bar
